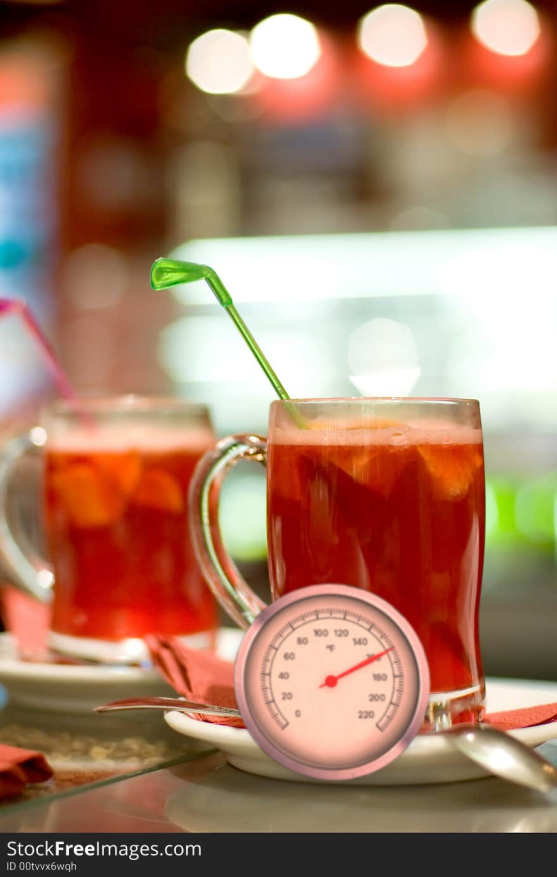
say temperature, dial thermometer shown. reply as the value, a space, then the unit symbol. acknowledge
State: 160 °F
